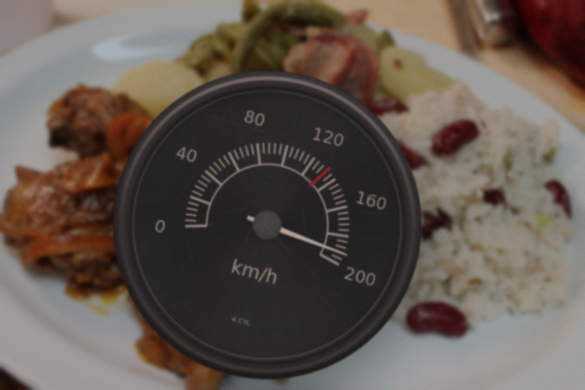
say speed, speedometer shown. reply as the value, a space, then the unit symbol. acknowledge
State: 192 km/h
